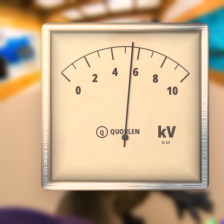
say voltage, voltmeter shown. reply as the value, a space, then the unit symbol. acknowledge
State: 5.5 kV
